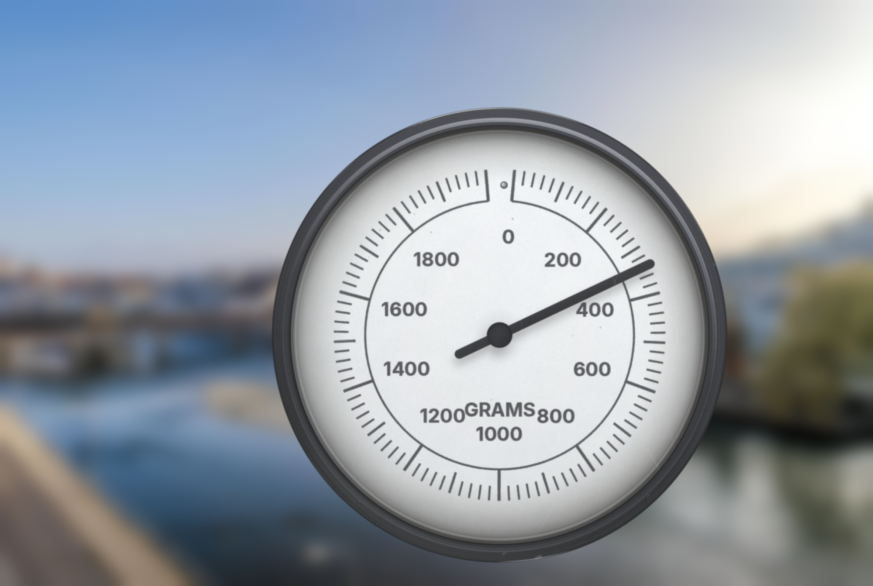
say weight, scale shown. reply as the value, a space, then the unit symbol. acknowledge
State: 340 g
